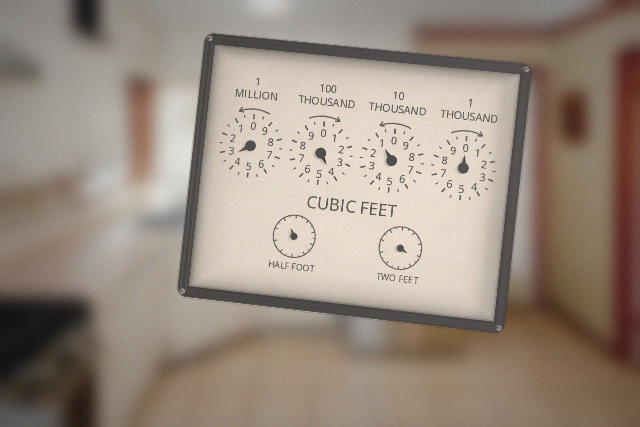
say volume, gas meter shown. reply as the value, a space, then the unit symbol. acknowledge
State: 341000 ft³
